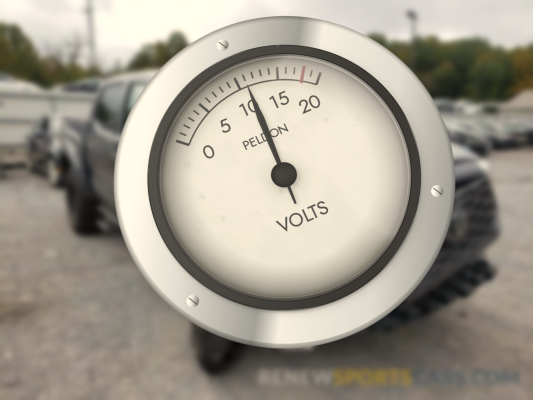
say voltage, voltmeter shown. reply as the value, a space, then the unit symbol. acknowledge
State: 11 V
